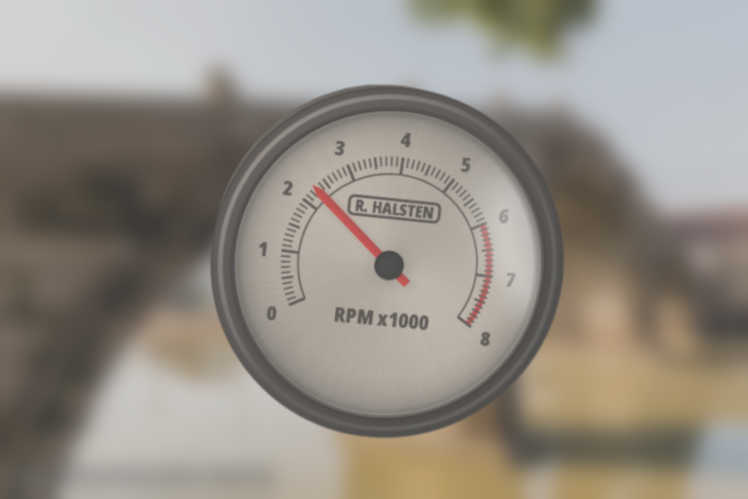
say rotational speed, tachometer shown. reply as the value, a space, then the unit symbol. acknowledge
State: 2300 rpm
